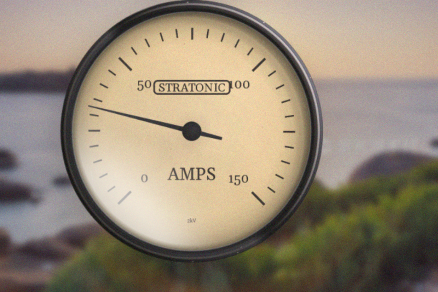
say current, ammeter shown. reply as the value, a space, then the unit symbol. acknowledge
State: 32.5 A
